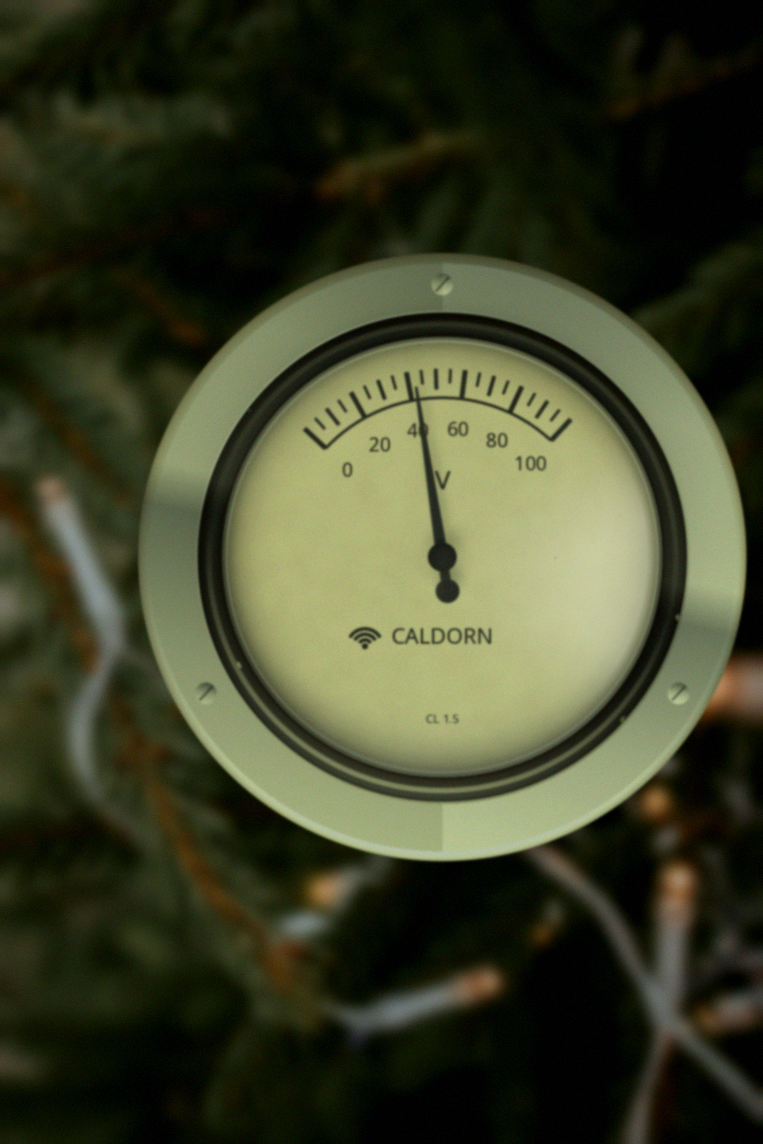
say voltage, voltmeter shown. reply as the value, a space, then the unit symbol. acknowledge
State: 42.5 V
